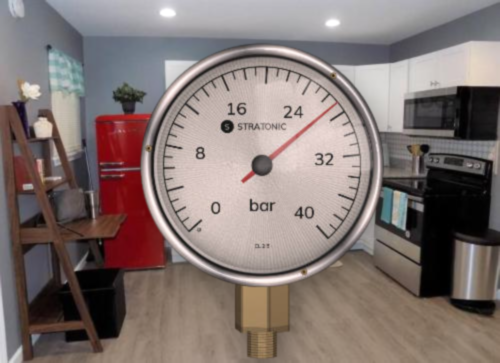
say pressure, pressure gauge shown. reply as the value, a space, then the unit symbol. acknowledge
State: 27 bar
